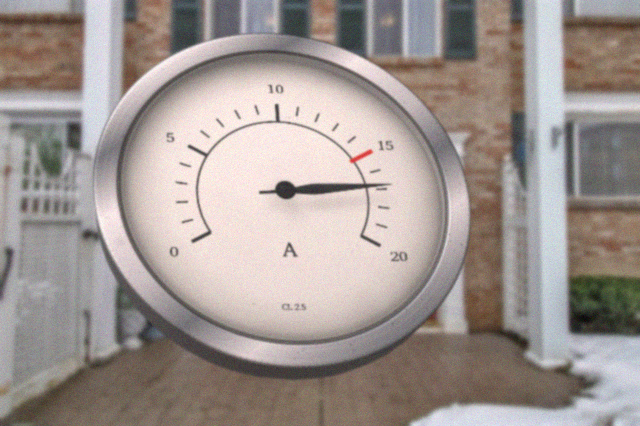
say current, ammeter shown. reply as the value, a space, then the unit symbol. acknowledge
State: 17 A
